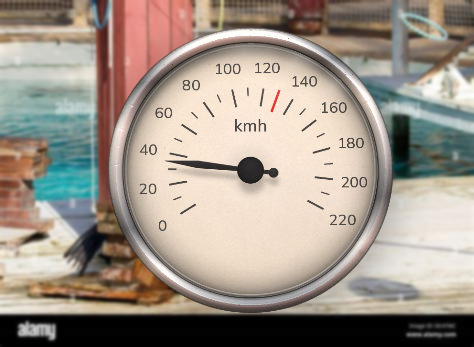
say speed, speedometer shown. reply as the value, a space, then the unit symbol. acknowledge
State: 35 km/h
